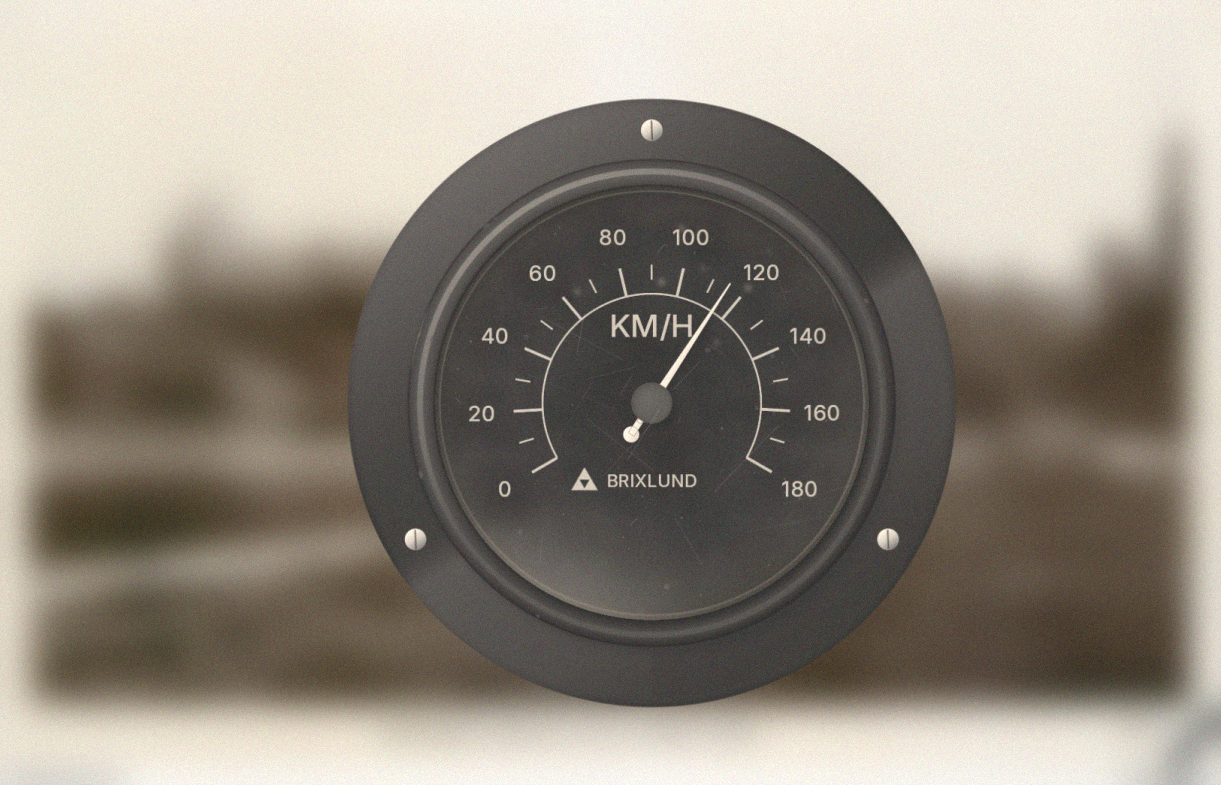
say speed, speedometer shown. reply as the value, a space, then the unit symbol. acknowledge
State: 115 km/h
